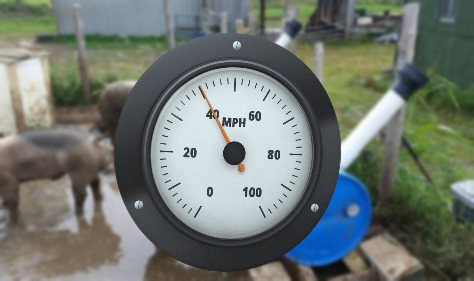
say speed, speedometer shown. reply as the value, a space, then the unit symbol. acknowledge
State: 40 mph
